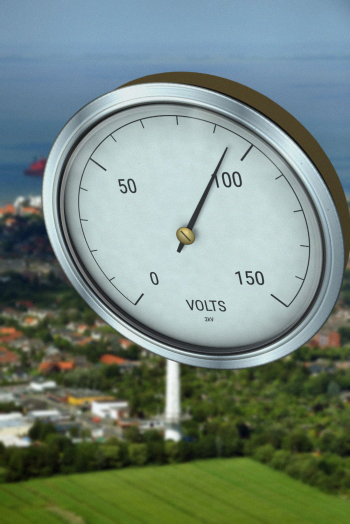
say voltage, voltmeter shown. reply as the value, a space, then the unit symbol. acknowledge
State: 95 V
